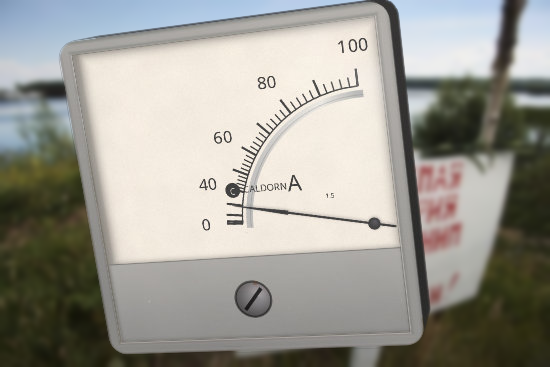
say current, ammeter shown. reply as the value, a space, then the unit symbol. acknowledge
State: 30 A
